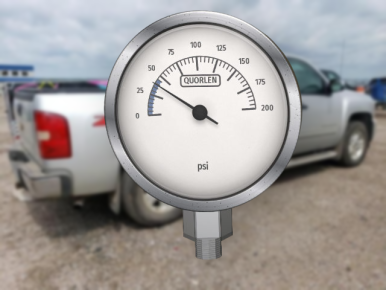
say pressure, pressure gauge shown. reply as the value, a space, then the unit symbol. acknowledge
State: 40 psi
